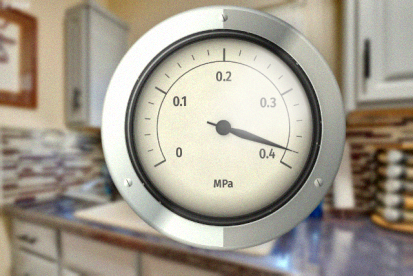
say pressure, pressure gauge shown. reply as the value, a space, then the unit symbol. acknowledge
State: 0.38 MPa
